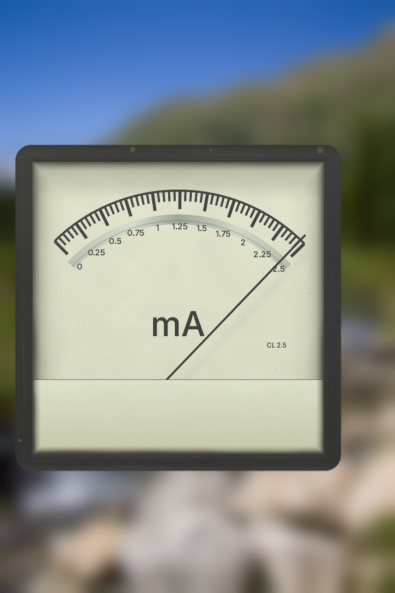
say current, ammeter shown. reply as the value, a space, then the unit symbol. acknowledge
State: 2.45 mA
